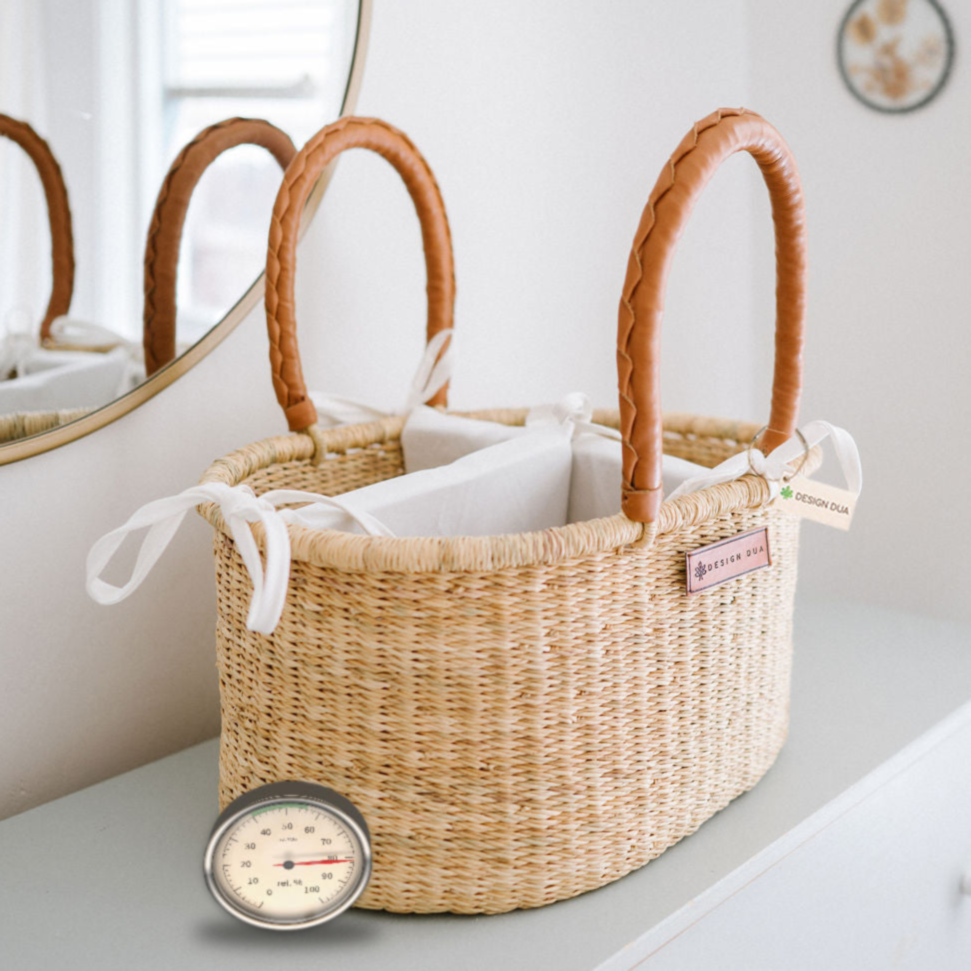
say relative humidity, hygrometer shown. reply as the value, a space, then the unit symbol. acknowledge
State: 80 %
